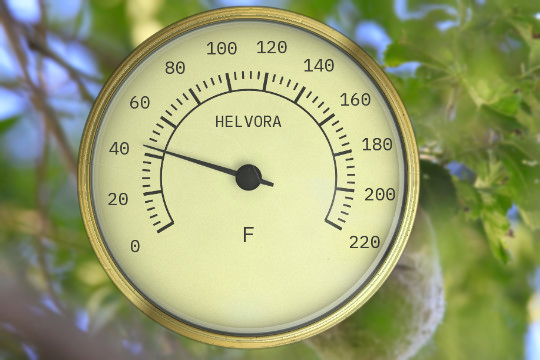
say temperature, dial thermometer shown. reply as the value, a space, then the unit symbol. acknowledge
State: 44 °F
